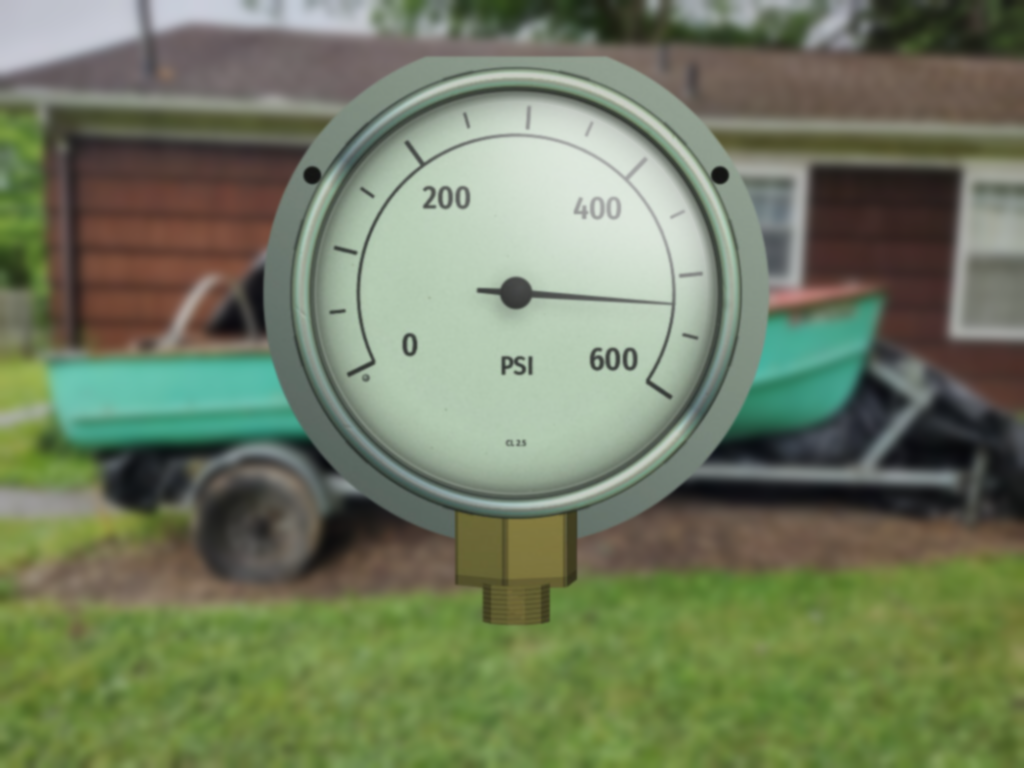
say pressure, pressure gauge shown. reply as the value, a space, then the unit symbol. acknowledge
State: 525 psi
